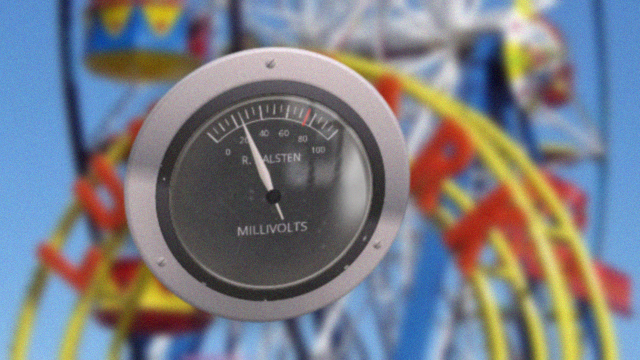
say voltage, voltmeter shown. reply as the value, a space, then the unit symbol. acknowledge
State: 25 mV
